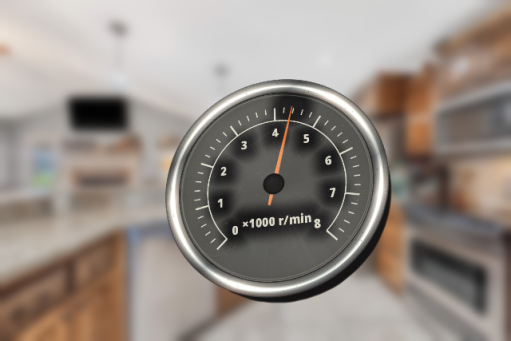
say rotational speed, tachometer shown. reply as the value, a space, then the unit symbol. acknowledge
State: 4400 rpm
